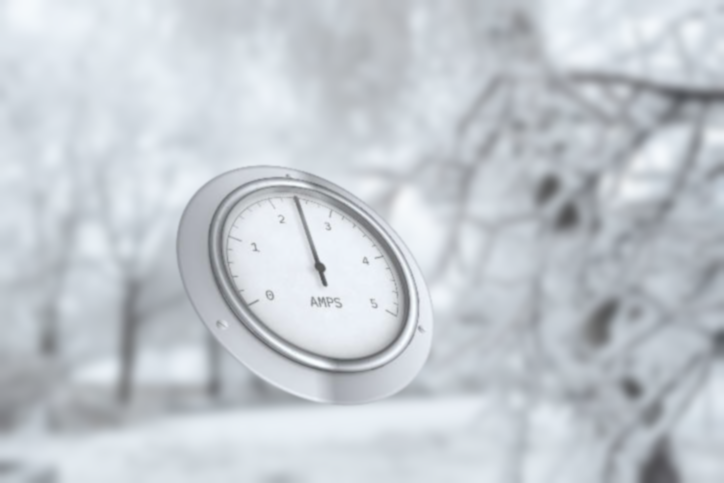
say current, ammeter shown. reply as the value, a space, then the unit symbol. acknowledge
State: 2.4 A
